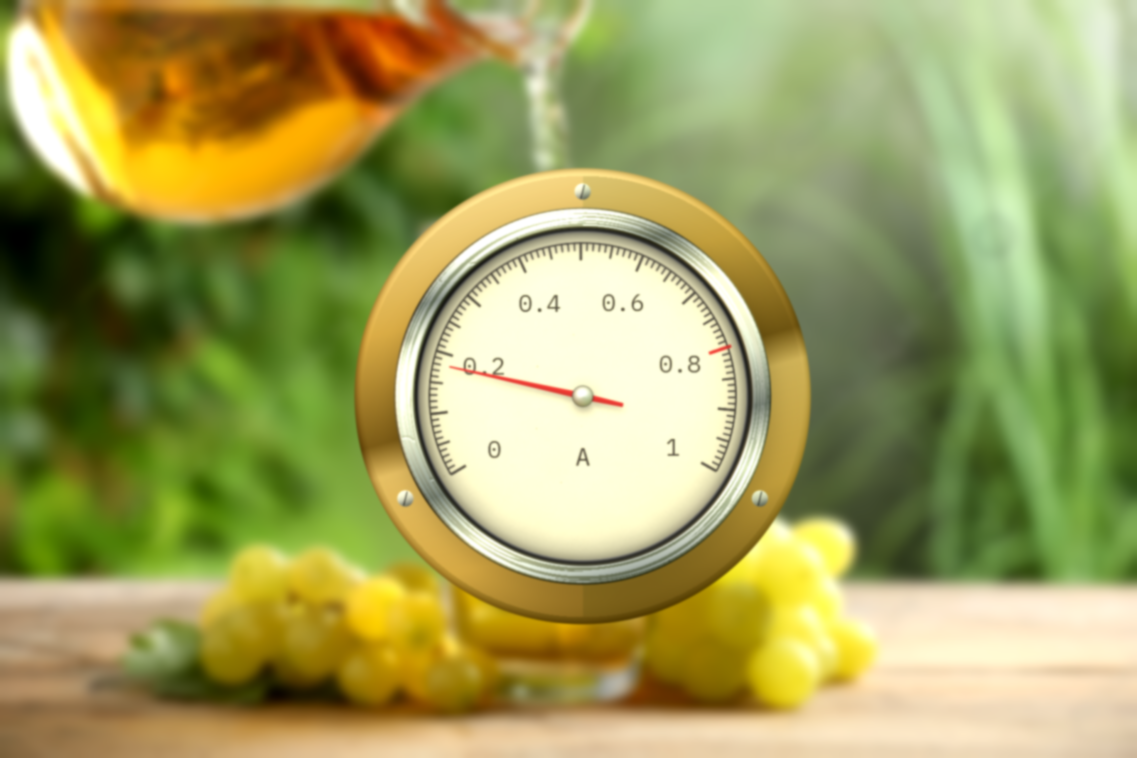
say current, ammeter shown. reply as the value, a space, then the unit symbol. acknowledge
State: 0.18 A
